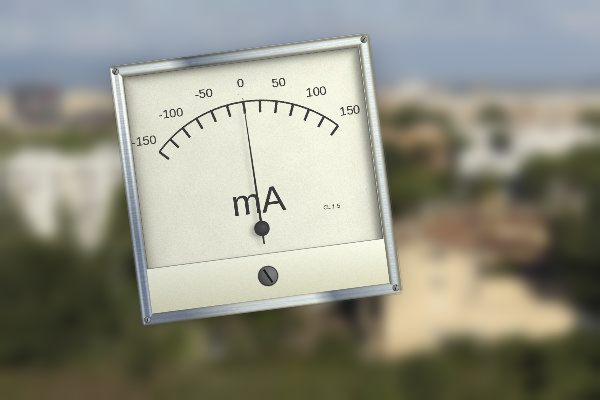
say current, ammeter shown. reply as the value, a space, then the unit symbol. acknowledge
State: 0 mA
